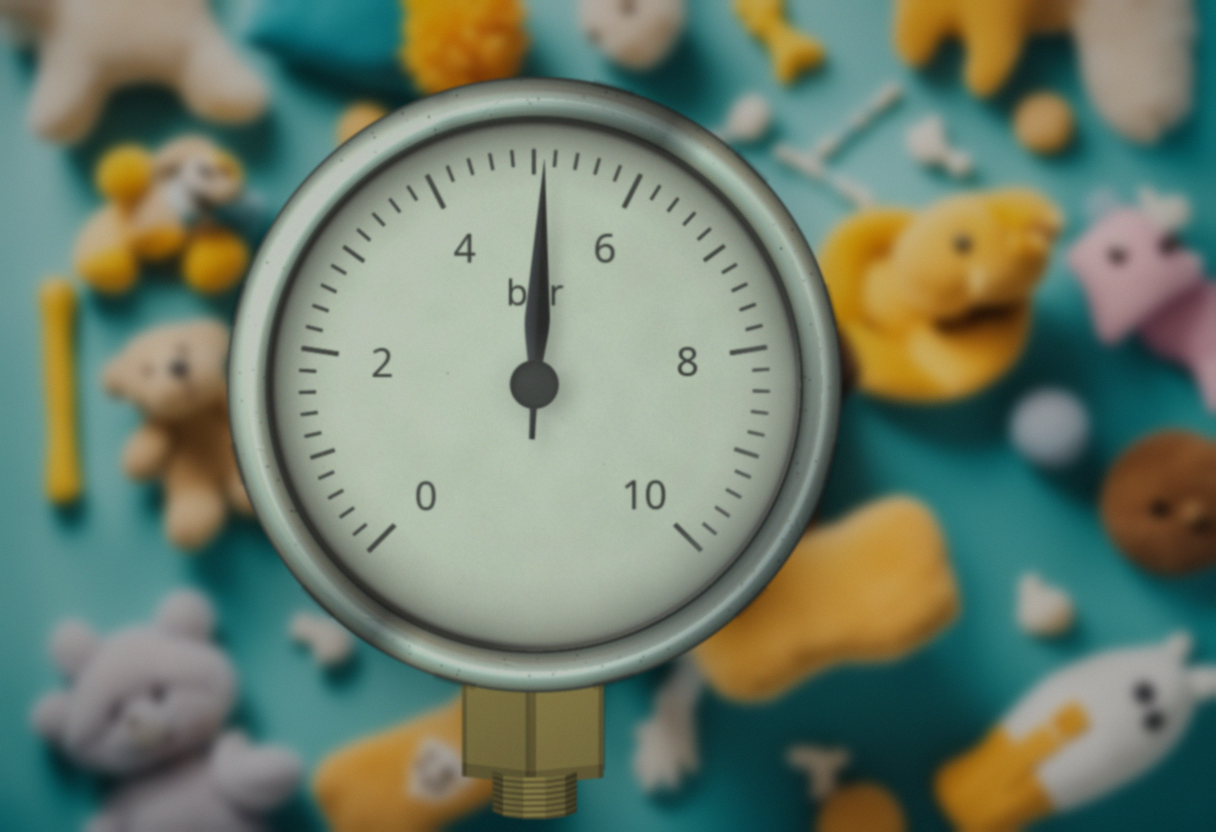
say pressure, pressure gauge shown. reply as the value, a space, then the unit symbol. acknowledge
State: 5.1 bar
